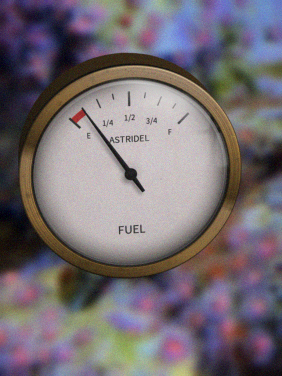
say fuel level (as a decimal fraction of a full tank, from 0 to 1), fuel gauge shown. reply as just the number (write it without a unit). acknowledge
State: 0.125
